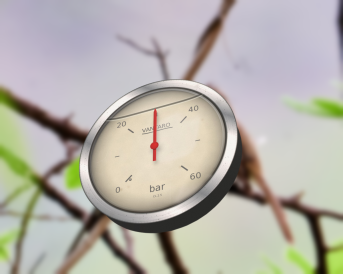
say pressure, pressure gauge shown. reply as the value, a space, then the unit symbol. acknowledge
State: 30 bar
